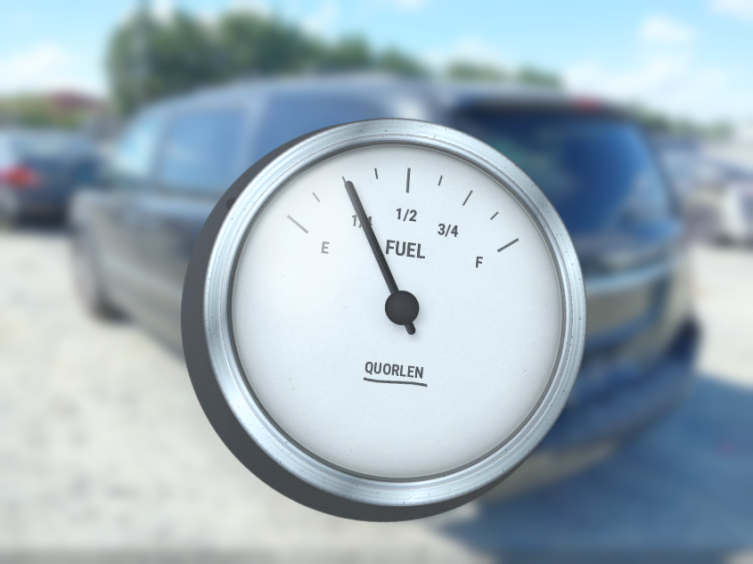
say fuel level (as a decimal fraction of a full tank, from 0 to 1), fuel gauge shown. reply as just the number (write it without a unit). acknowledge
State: 0.25
